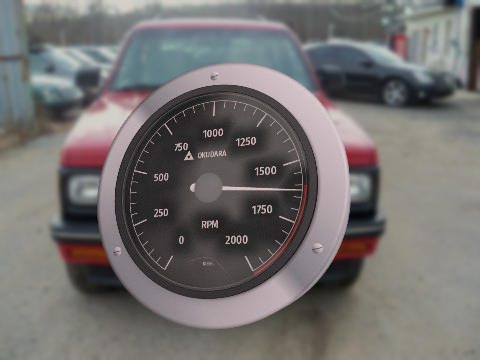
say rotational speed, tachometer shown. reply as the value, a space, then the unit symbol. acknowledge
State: 1625 rpm
